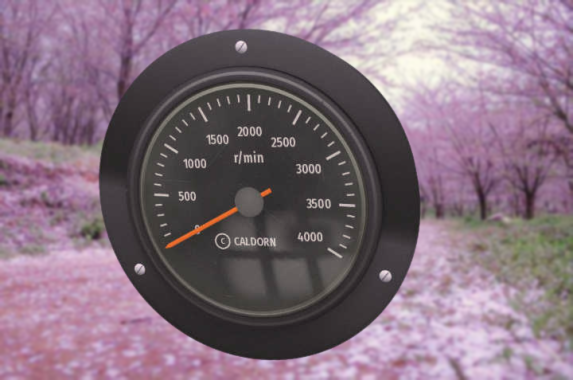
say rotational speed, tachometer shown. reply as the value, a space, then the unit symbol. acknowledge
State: 0 rpm
